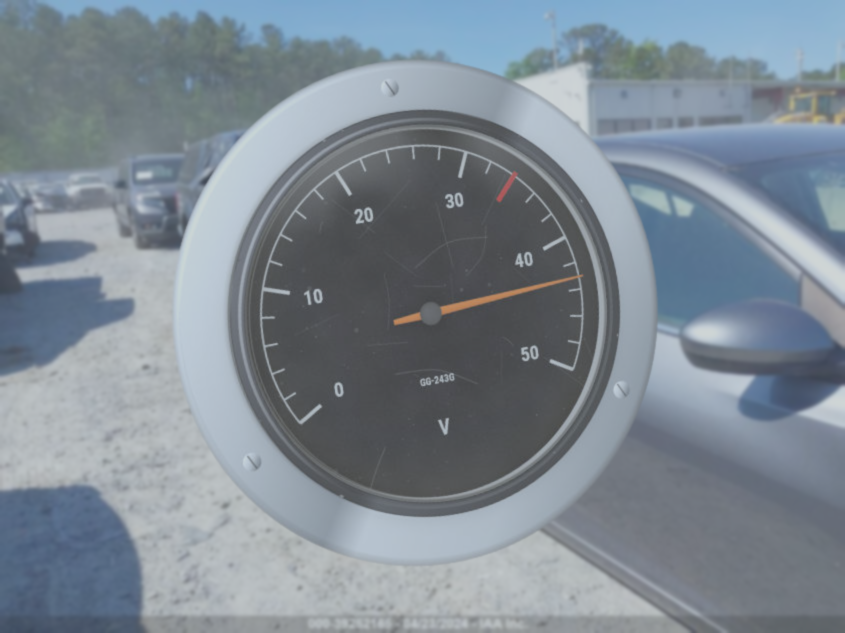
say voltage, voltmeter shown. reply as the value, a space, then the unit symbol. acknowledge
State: 43 V
